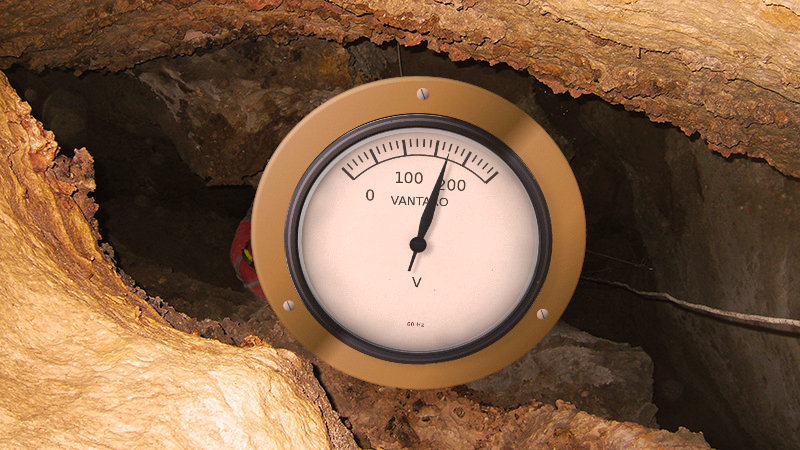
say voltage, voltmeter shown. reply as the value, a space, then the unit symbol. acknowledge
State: 170 V
